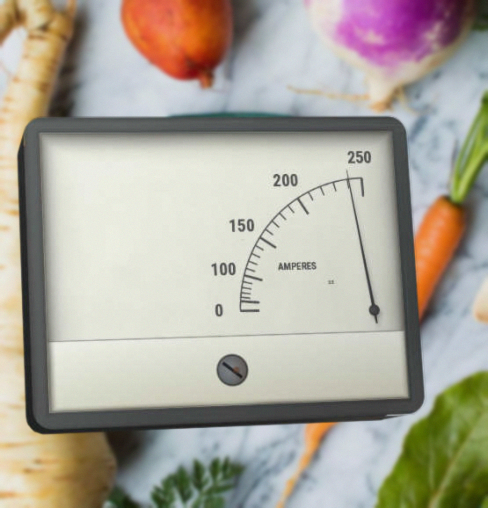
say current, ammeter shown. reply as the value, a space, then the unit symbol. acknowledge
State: 240 A
